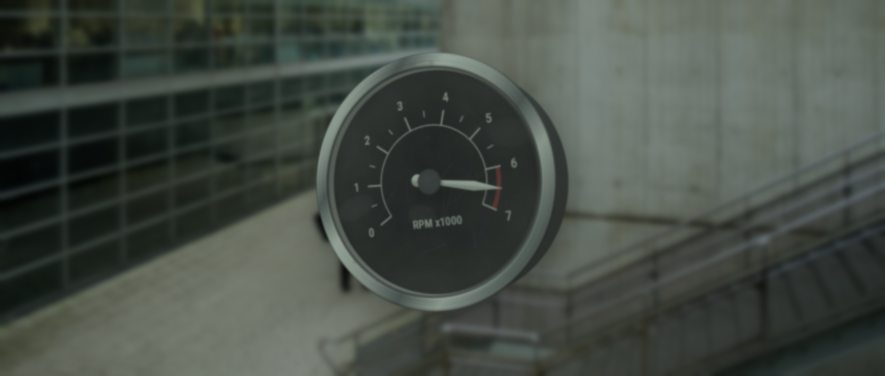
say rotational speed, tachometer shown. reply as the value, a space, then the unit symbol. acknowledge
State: 6500 rpm
